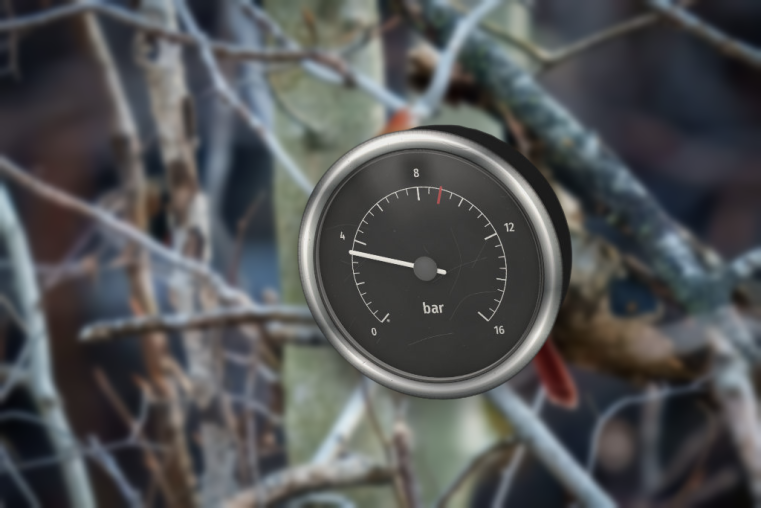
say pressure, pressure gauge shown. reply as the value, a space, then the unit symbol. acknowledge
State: 3.5 bar
